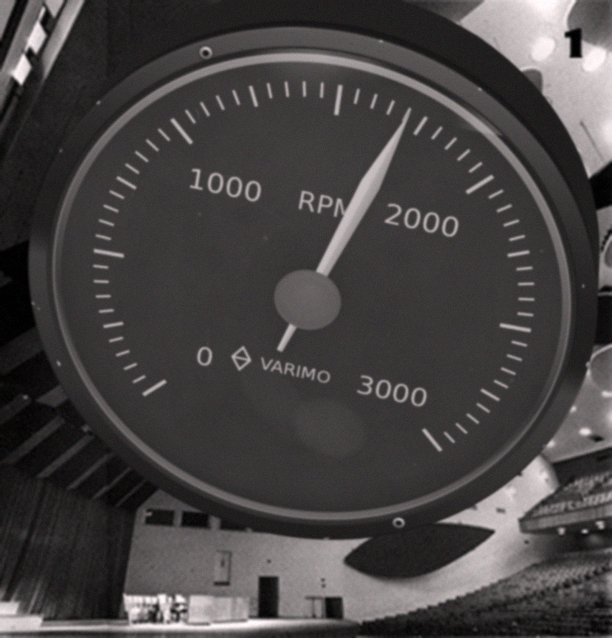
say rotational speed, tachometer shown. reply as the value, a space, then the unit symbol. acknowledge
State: 1700 rpm
